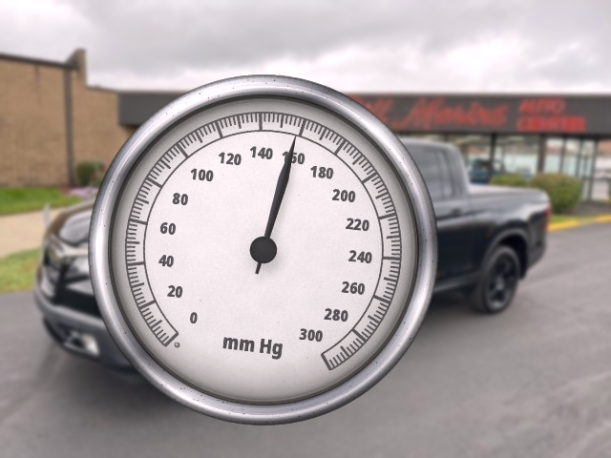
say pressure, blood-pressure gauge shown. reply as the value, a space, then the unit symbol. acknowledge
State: 158 mmHg
